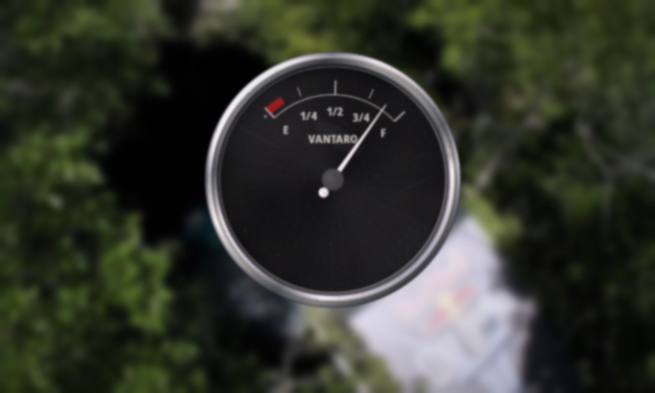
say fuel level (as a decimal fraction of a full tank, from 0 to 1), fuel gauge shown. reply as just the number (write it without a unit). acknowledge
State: 0.875
